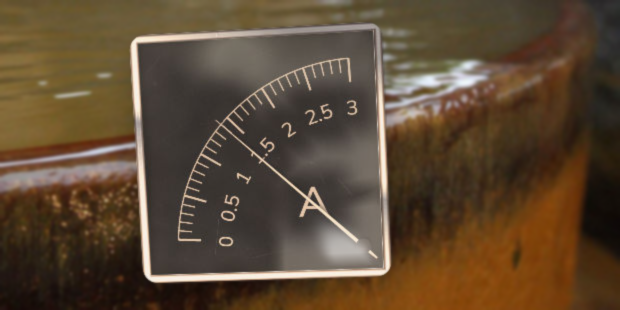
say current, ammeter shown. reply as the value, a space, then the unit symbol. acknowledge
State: 1.4 A
